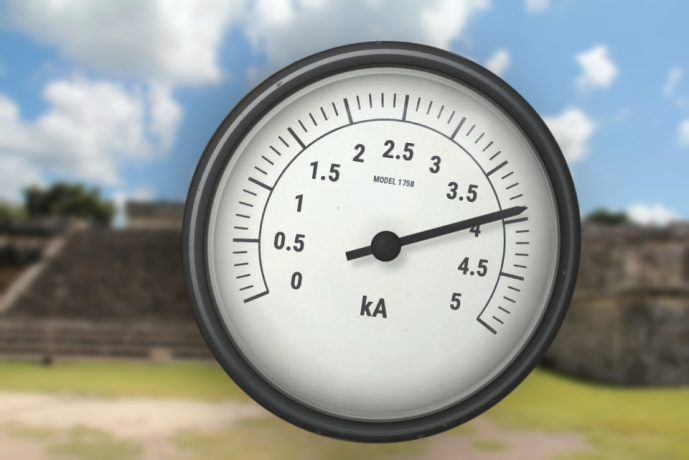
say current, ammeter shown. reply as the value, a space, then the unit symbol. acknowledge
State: 3.9 kA
